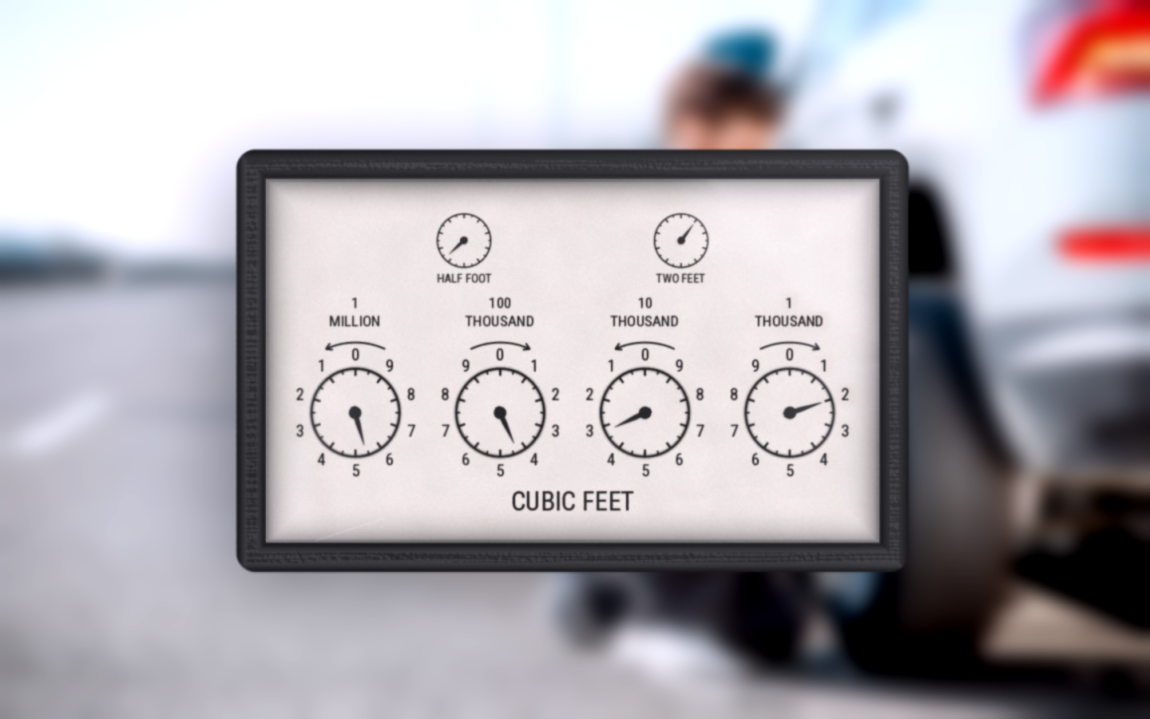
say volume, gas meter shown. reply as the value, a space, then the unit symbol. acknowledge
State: 543200 ft³
